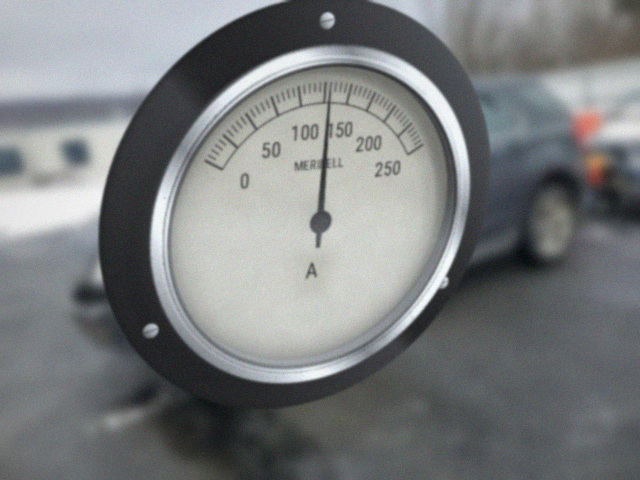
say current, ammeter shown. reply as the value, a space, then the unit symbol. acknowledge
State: 125 A
